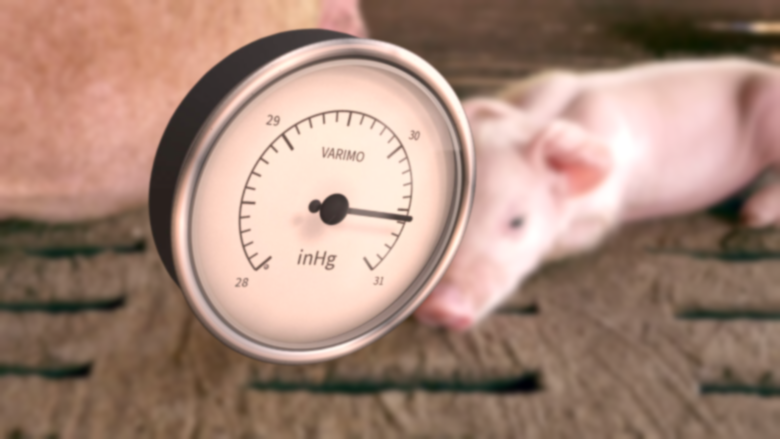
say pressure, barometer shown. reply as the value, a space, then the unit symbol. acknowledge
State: 30.55 inHg
